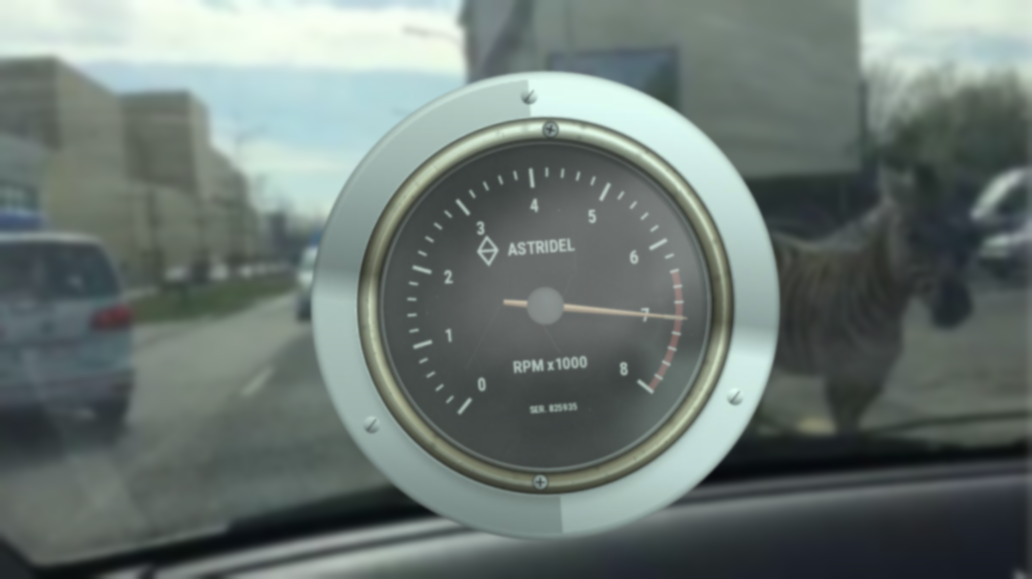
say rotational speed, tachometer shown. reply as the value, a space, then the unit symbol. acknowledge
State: 7000 rpm
